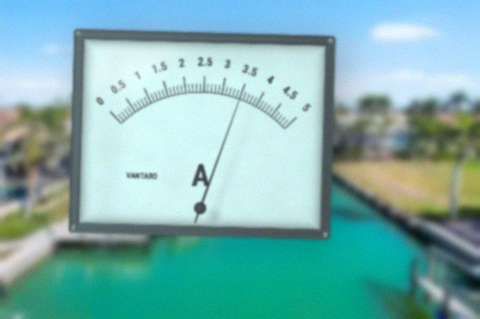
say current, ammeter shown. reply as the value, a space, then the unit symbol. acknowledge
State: 3.5 A
